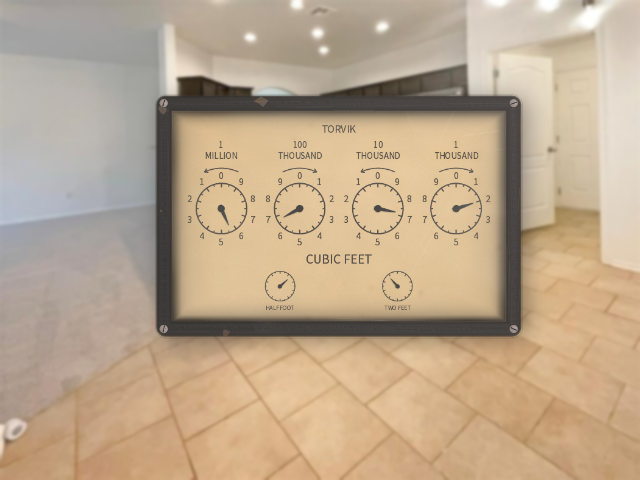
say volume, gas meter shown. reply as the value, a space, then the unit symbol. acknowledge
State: 567200 ft³
